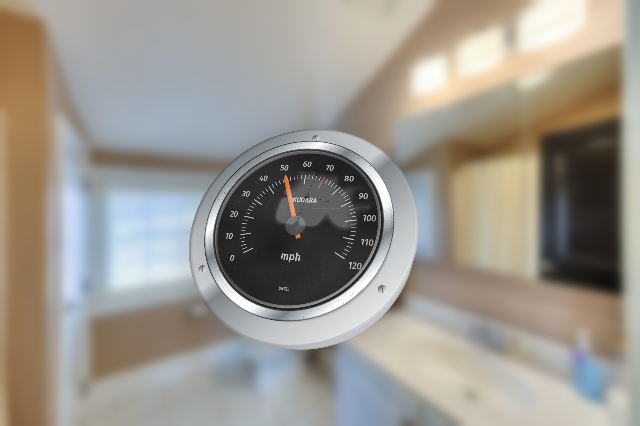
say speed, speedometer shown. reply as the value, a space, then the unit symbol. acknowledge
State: 50 mph
